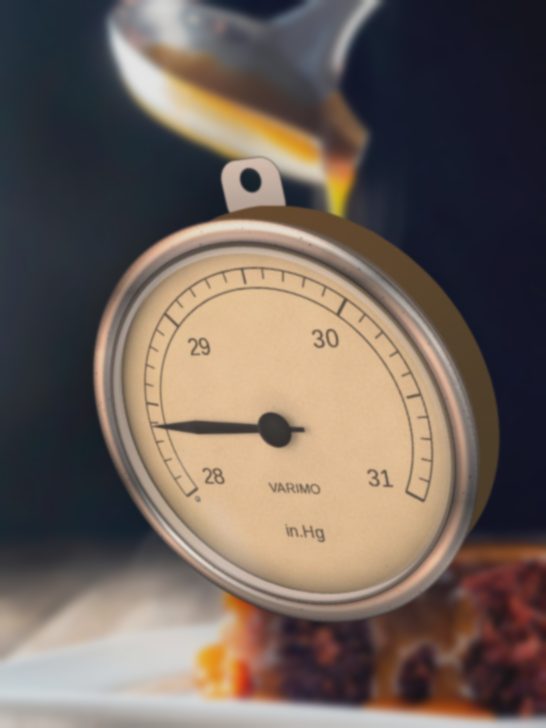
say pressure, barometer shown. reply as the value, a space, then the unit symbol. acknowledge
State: 28.4 inHg
